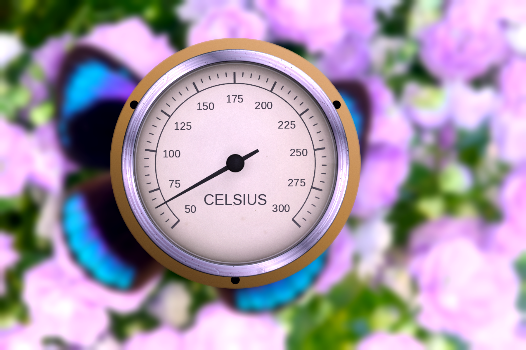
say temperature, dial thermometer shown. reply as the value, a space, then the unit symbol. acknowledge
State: 65 °C
